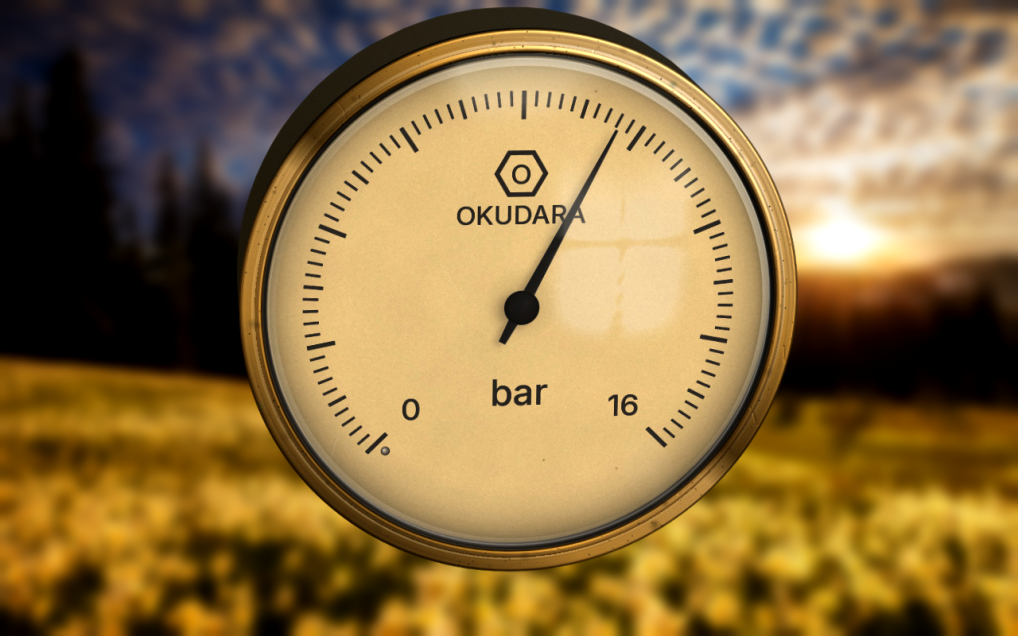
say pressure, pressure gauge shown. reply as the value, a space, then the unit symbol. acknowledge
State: 9.6 bar
